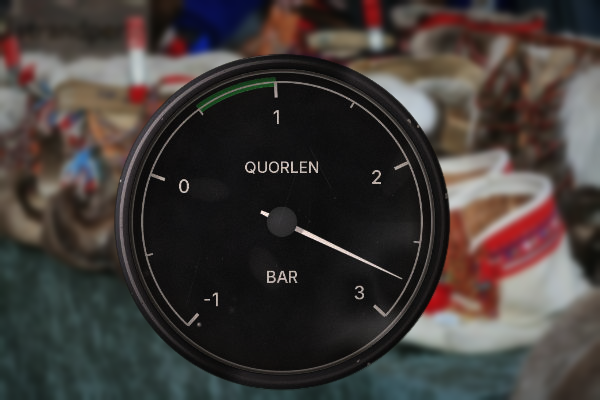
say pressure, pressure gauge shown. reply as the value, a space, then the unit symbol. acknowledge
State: 2.75 bar
